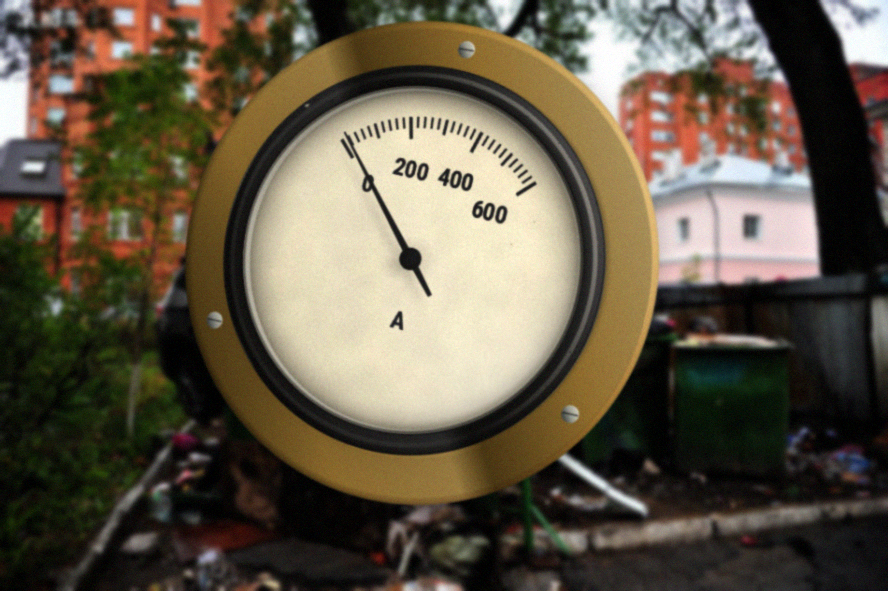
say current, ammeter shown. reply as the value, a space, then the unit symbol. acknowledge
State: 20 A
